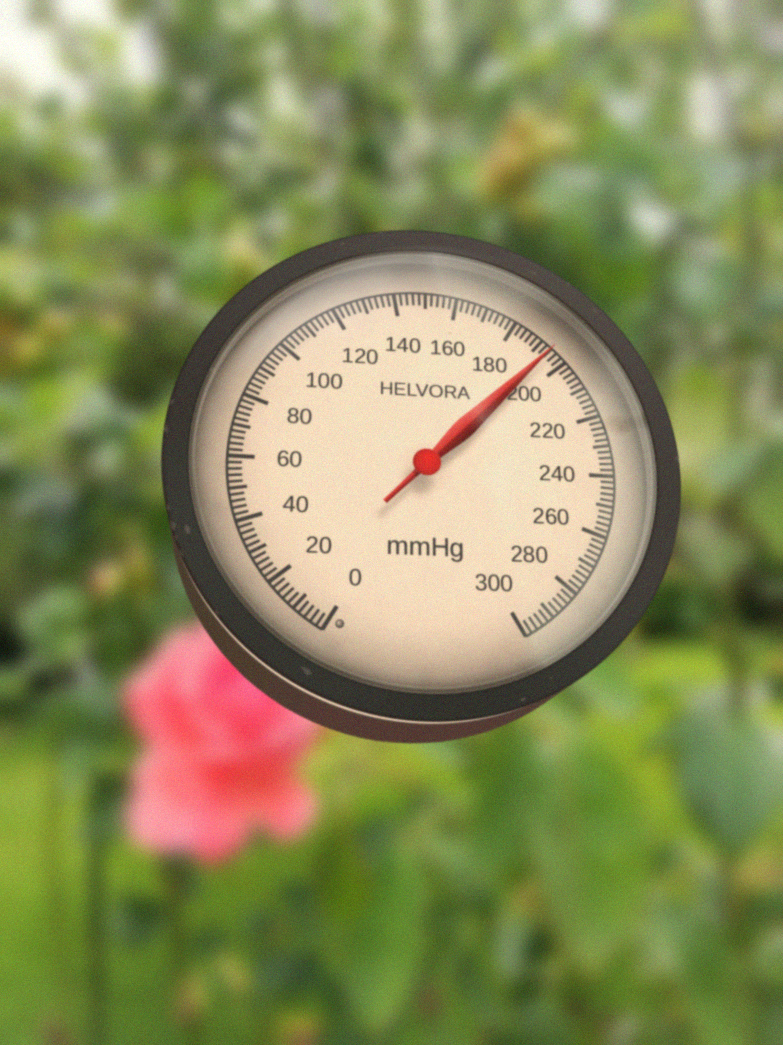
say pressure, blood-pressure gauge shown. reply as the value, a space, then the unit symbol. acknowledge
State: 194 mmHg
